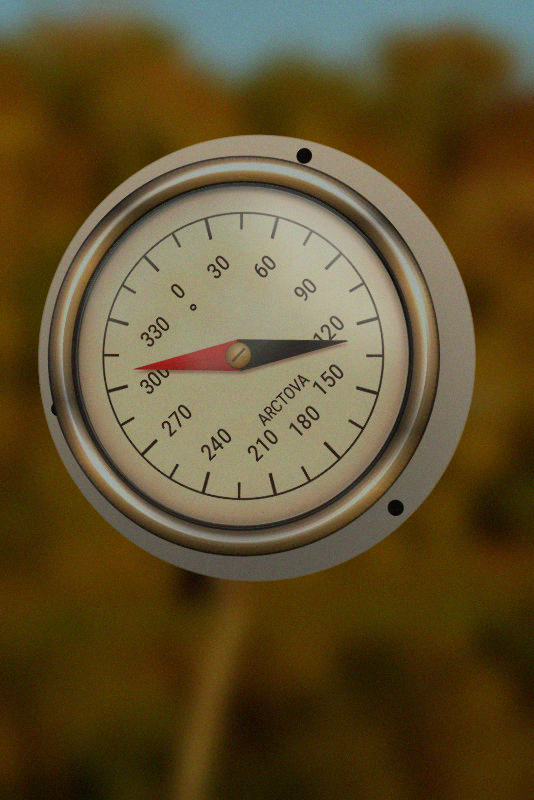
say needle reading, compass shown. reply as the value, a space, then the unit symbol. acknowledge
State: 307.5 °
